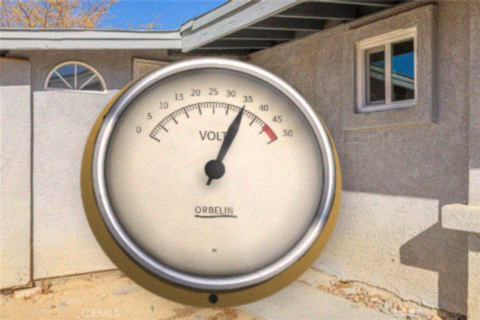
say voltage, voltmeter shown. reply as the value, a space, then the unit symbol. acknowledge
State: 35 V
